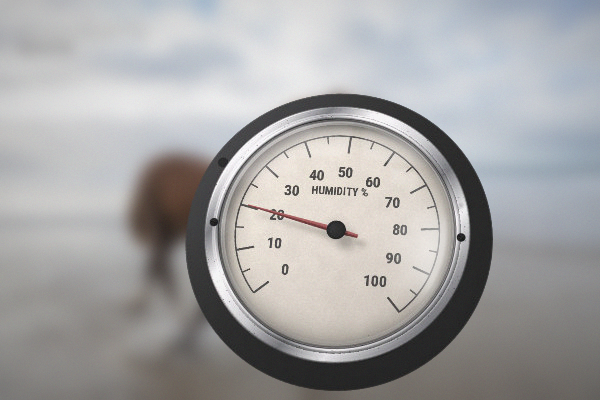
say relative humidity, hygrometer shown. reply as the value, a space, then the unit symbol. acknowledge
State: 20 %
